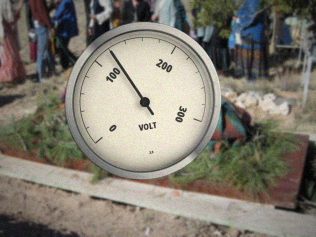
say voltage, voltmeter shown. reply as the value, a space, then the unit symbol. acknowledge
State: 120 V
